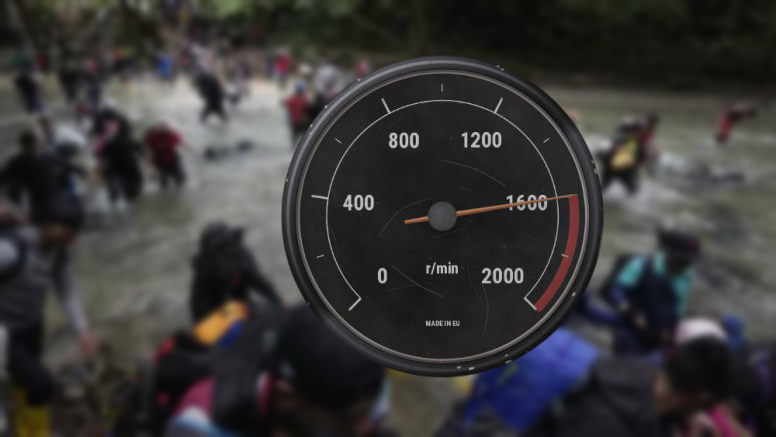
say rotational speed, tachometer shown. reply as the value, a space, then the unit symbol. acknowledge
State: 1600 rpm
